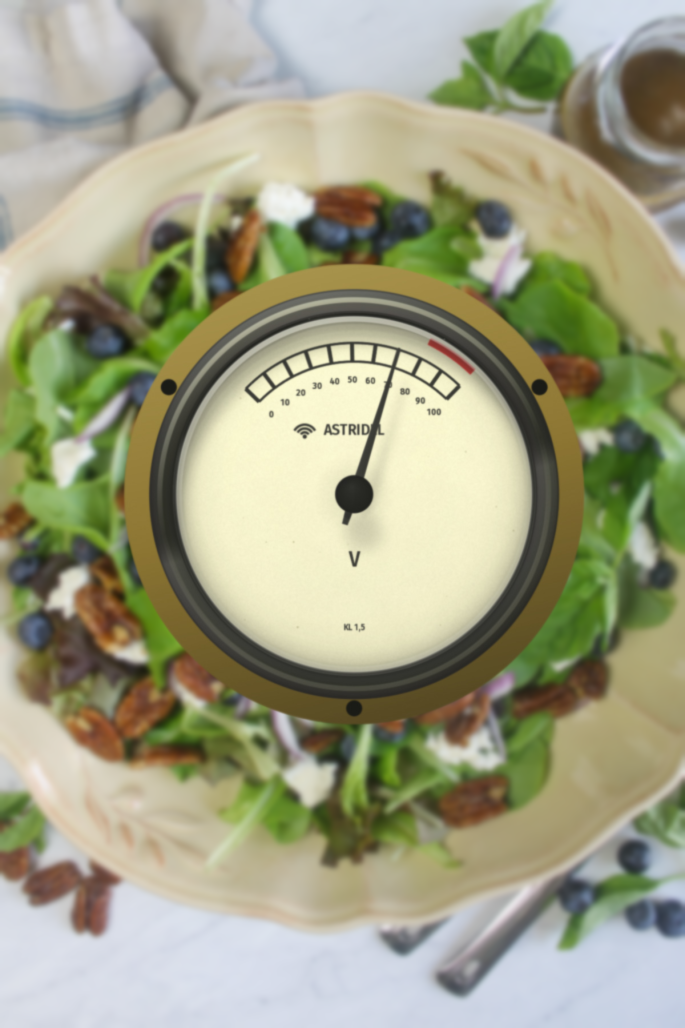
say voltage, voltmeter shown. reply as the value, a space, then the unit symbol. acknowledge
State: 70 V
